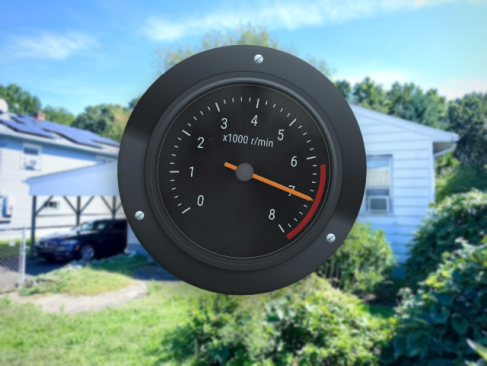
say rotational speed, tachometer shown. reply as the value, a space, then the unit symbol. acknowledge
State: 7000 rpm
